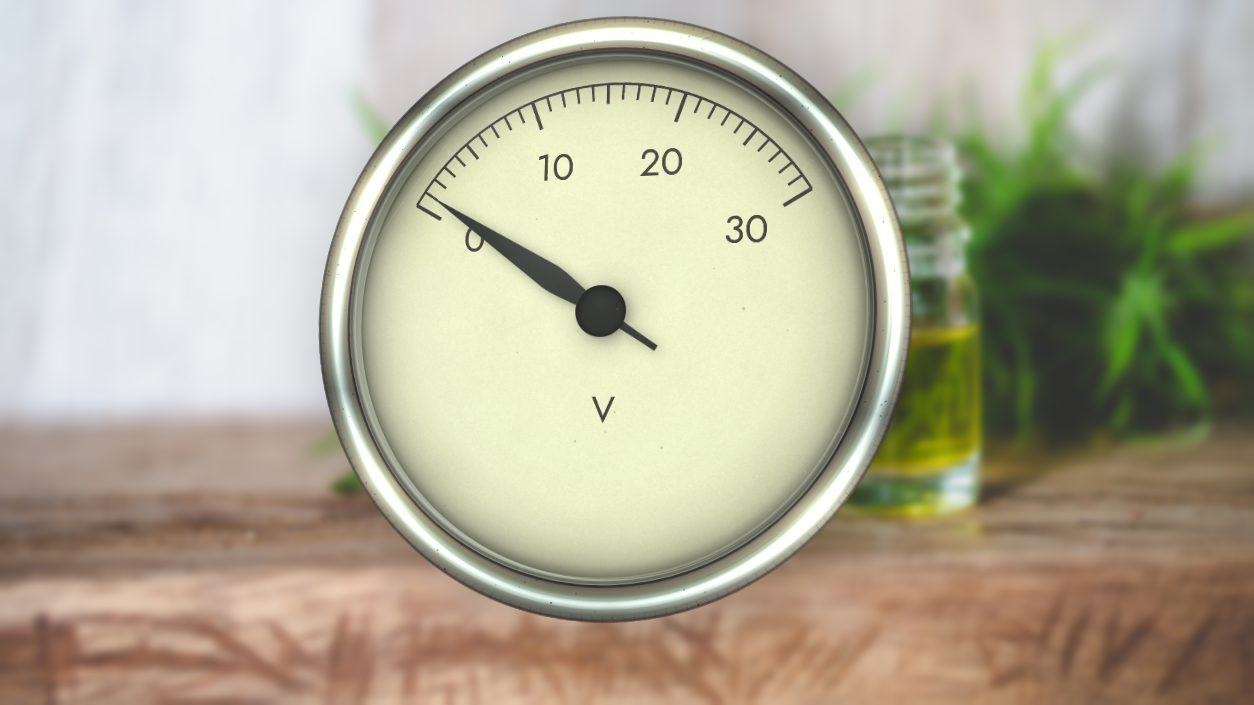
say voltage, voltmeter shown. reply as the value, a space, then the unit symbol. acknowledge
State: 1 V
